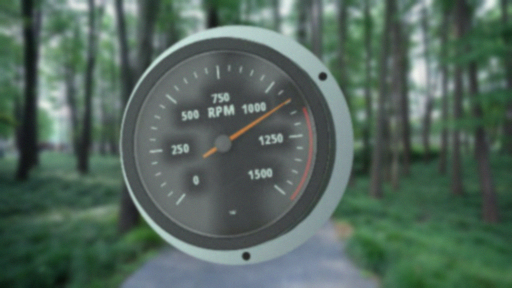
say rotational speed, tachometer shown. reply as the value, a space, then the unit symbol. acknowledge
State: 1100 rpm
